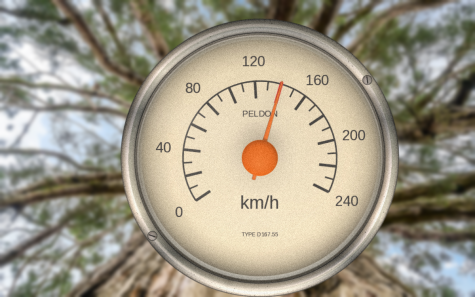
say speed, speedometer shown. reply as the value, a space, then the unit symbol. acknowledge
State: 140 km/h
